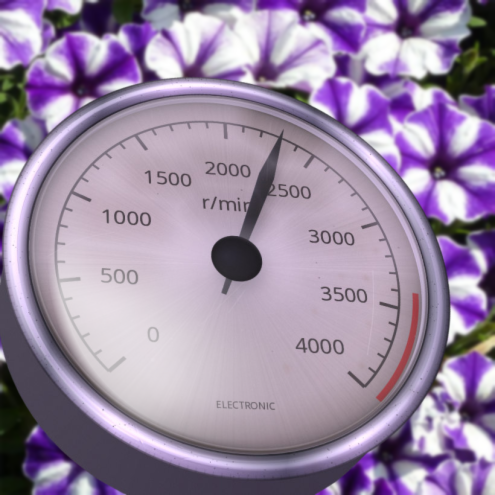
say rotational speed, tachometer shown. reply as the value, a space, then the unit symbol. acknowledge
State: 2300 rpm
